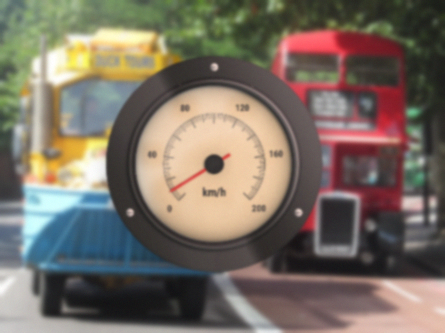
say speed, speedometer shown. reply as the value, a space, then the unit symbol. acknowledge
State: 10 km/h
